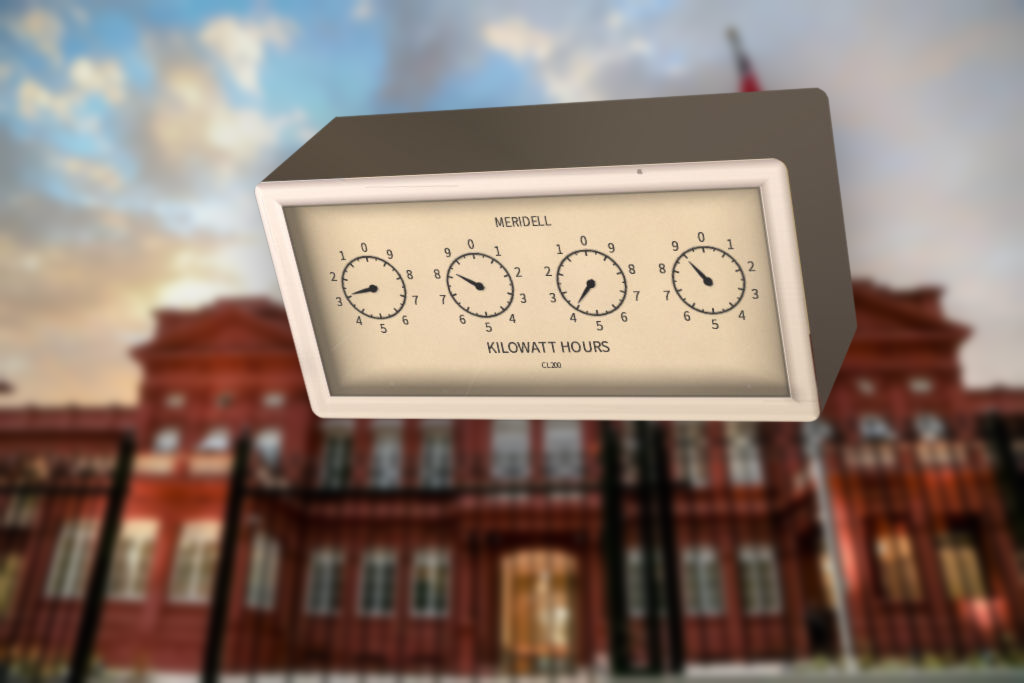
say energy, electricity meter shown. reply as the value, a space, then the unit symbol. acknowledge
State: 2839 kWh
